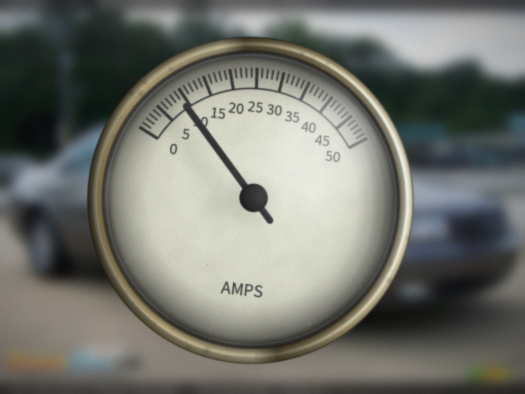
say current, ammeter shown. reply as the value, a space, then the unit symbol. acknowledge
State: 9 A
